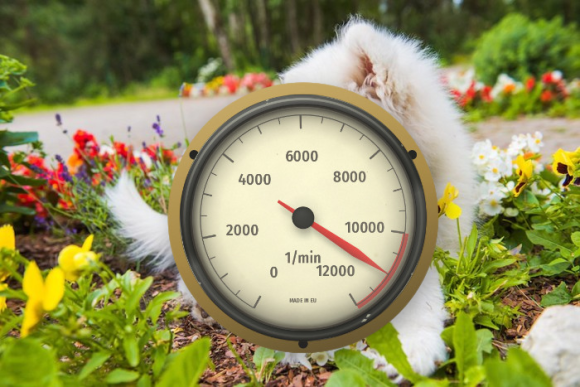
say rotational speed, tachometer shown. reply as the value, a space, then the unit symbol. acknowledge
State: 11000 rpm
